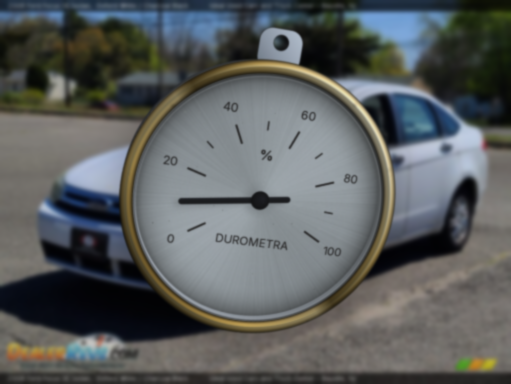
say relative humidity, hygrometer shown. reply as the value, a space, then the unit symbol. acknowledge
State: 10 %
